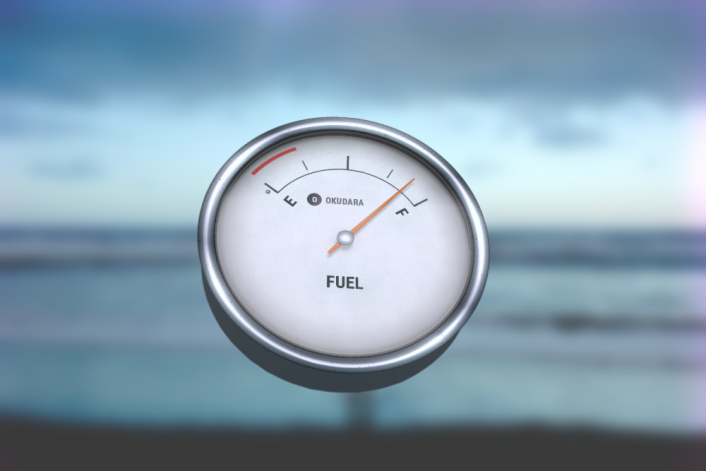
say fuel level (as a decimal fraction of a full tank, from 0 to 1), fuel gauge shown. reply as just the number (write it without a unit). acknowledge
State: 0.875
